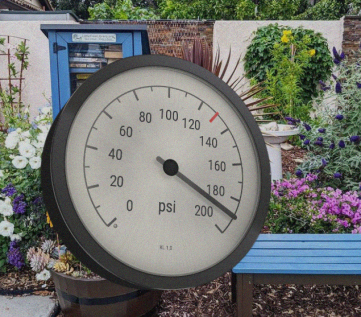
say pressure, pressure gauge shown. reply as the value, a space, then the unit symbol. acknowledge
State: 190 psi
